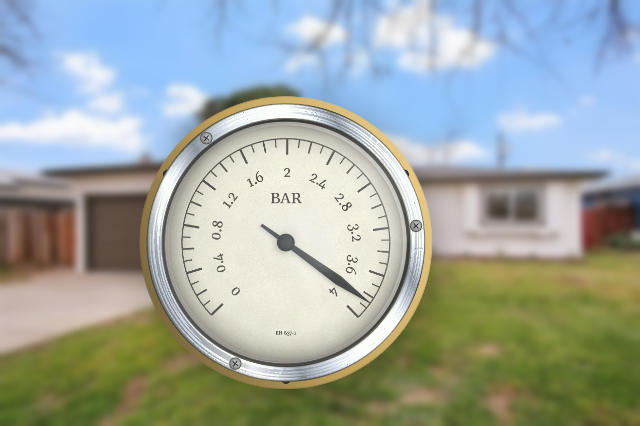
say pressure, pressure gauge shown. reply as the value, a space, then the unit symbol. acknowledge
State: 3.85 bar
